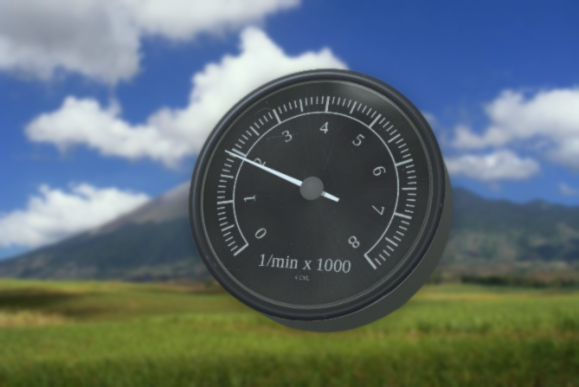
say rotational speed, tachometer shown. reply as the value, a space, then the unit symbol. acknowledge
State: 1900 rpm
